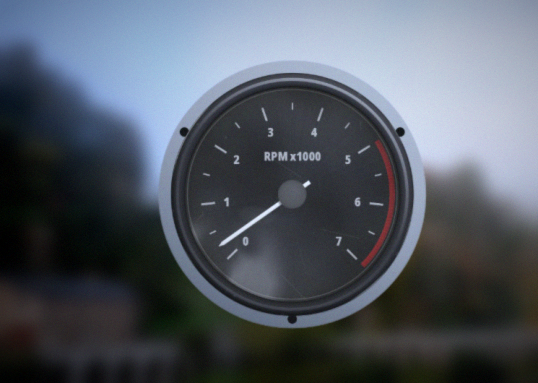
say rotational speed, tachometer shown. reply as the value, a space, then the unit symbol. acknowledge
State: 250 rpm
